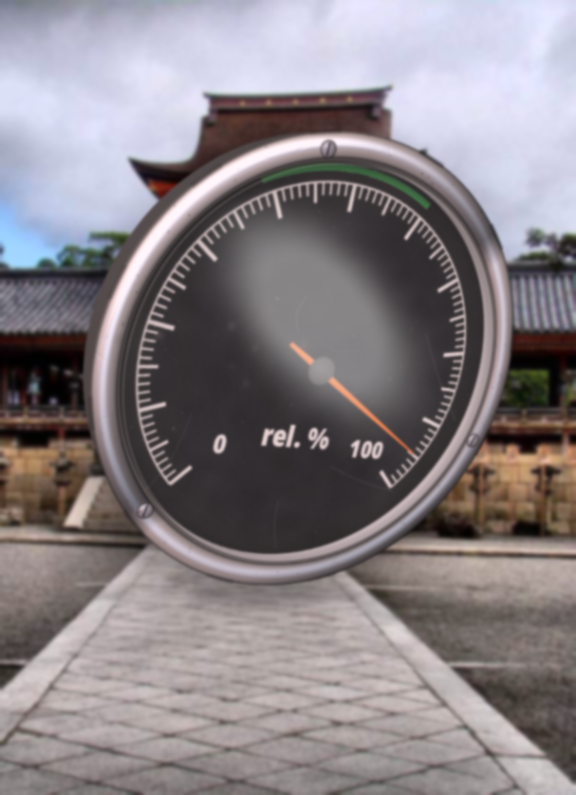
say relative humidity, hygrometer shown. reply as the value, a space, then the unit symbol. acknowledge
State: 95 %
